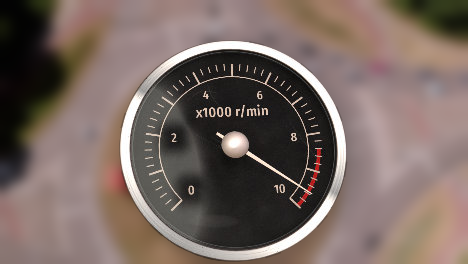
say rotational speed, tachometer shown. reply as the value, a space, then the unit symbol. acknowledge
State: 9600 rpm
